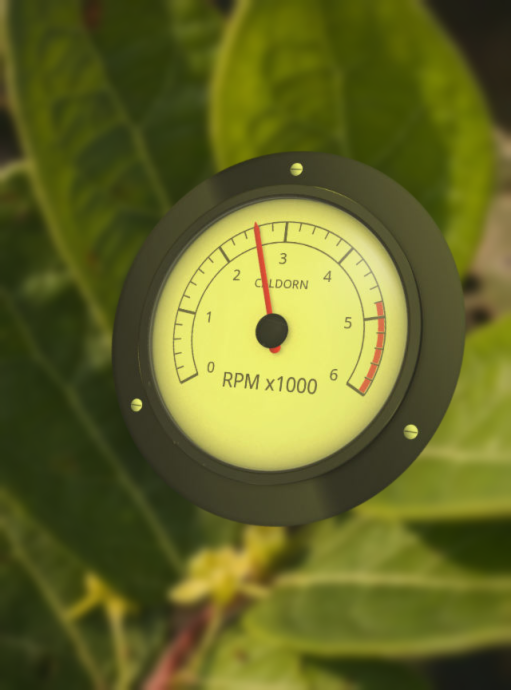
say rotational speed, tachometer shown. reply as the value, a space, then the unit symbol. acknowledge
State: 2600 rpm
